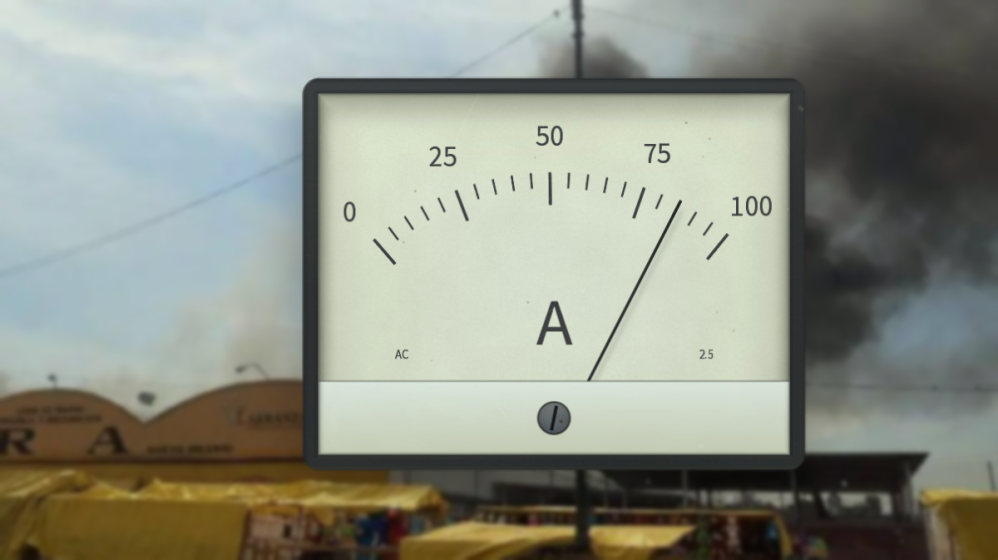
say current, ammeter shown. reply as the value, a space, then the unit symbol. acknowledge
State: 85 A
